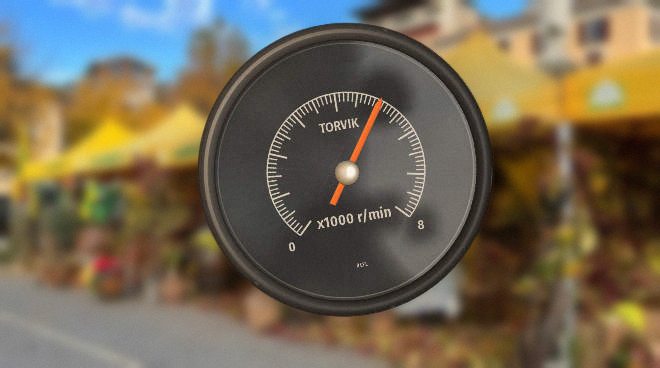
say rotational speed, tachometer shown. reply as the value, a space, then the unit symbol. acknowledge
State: 5000 rpm
